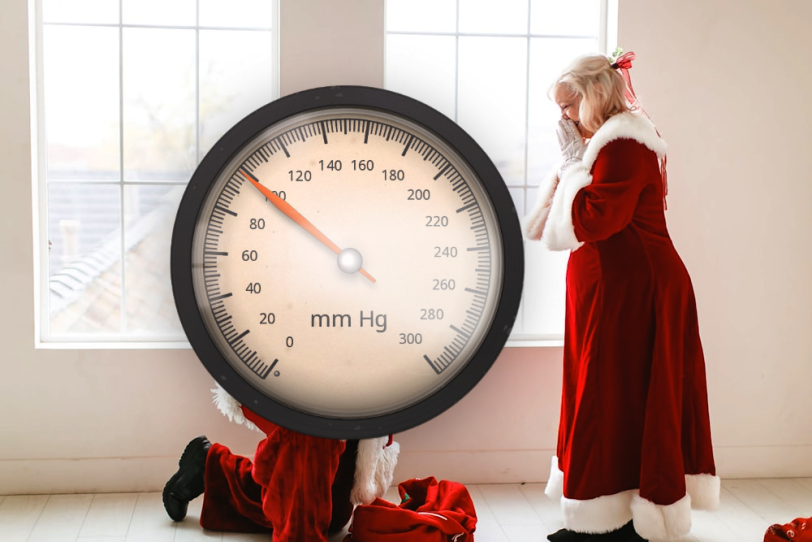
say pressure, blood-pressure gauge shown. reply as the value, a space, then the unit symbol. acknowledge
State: 98 mmHg
